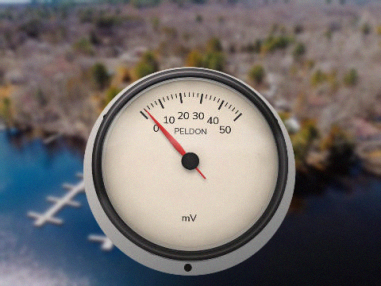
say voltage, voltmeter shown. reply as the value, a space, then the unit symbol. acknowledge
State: 2 mV
